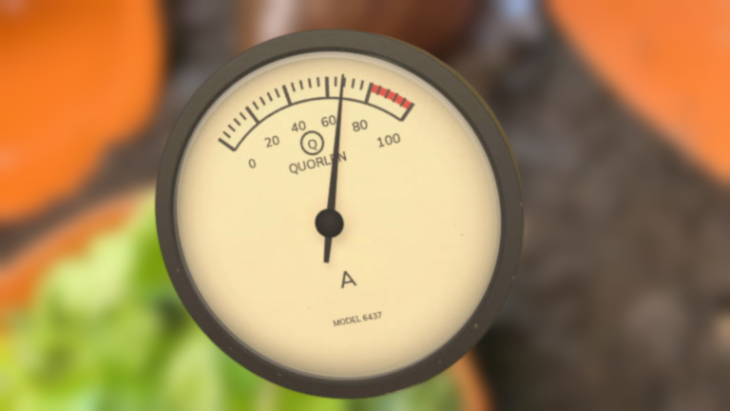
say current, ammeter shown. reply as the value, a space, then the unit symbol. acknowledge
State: 68 A
